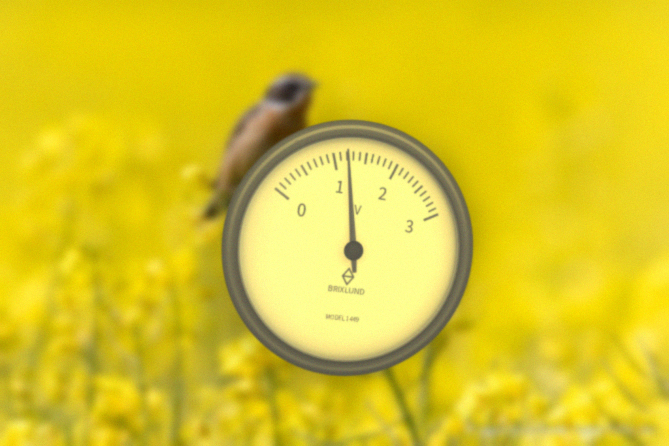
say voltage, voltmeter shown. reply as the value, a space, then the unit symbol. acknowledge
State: 1.2 V
